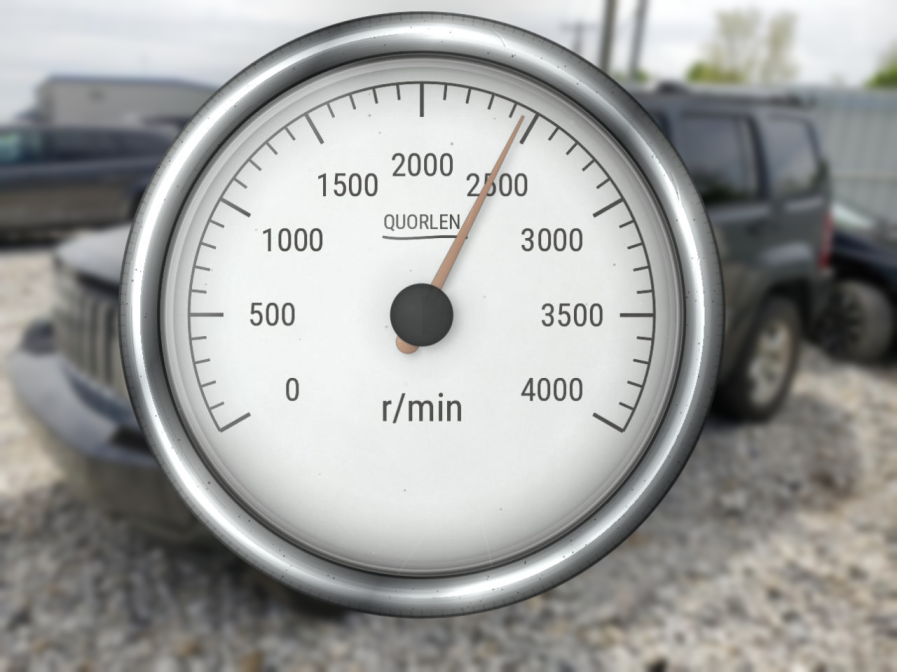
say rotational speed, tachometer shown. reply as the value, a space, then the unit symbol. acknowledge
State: 2450 rpm
